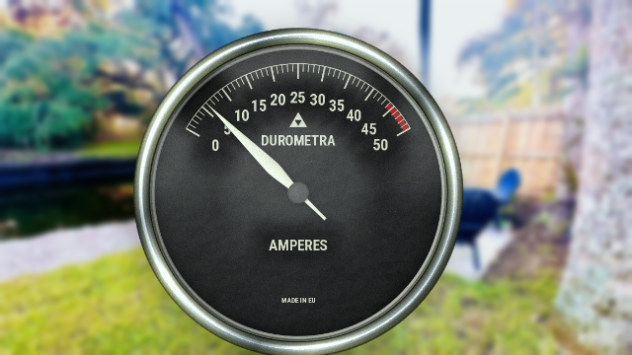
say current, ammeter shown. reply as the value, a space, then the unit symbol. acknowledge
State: 6 A
